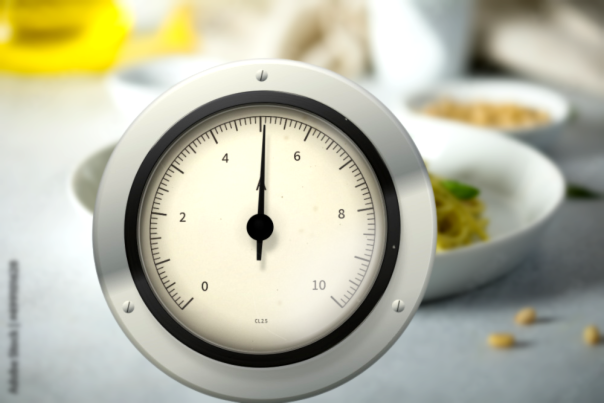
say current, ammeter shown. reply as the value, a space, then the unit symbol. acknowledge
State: 5.1 A
